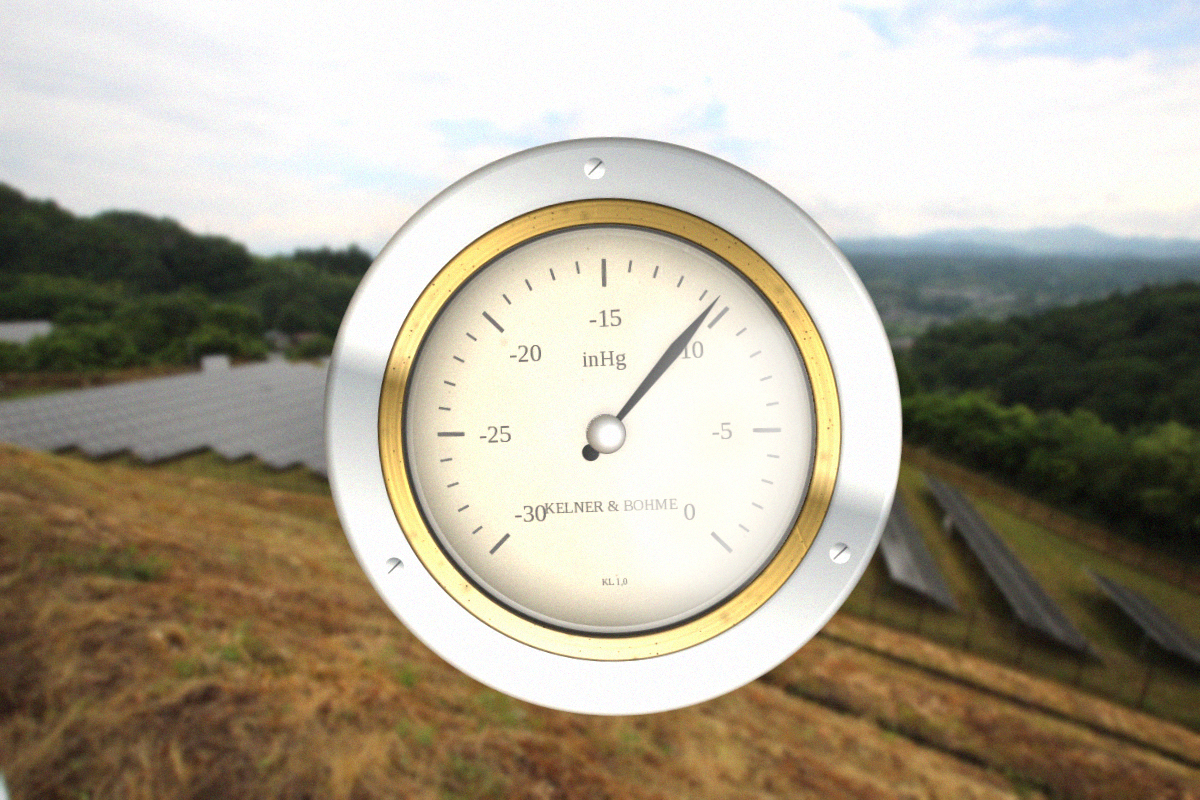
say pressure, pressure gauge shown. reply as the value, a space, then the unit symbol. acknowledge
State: -10.5 inHg
